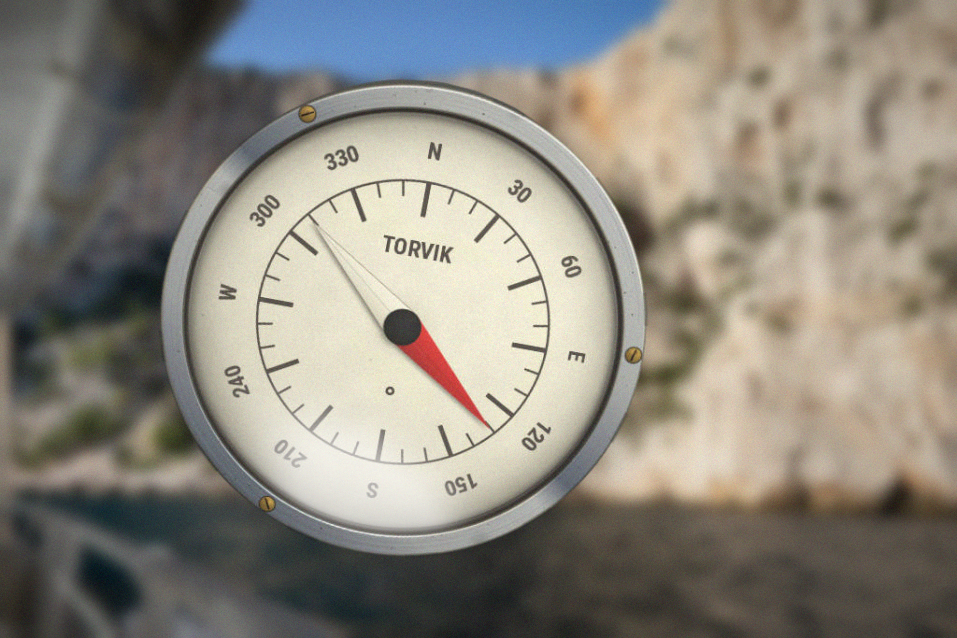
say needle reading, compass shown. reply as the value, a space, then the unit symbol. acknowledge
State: 130 °
